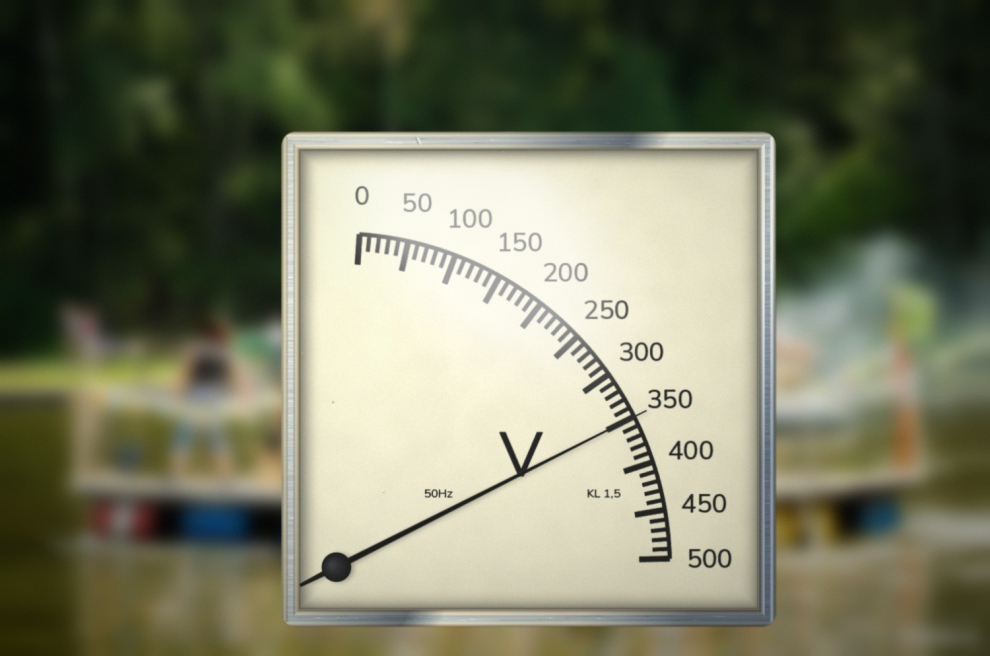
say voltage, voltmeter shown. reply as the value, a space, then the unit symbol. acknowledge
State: 350 V
